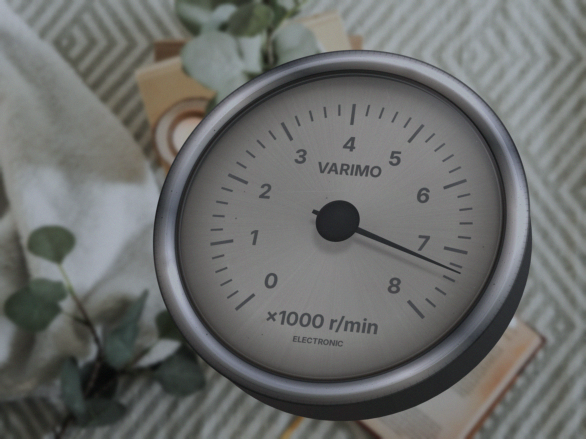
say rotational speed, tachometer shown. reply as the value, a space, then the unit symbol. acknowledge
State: 7300 rpm
